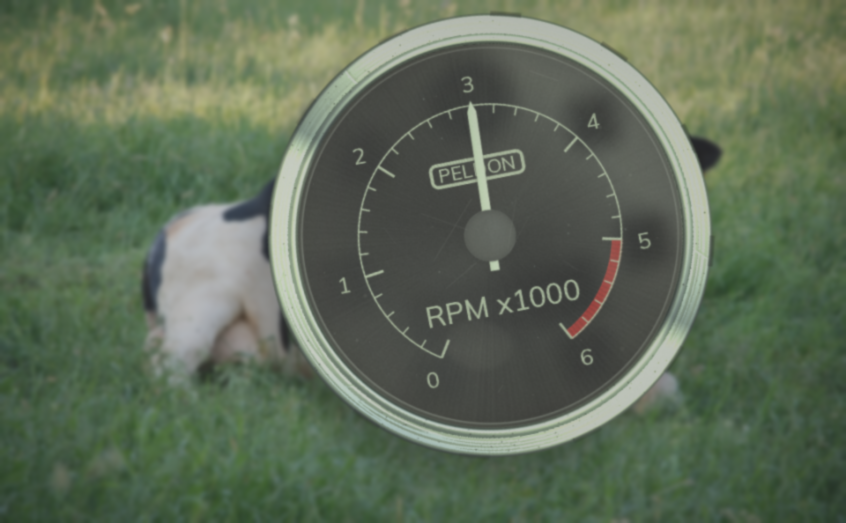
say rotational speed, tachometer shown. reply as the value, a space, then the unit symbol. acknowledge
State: 3000 rpm
